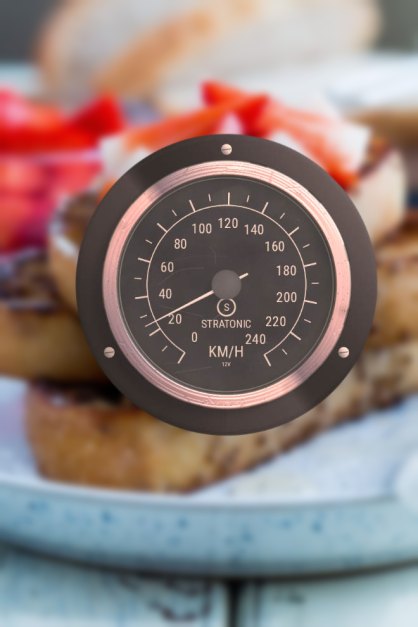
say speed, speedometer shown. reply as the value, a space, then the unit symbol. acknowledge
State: 25 km/h
